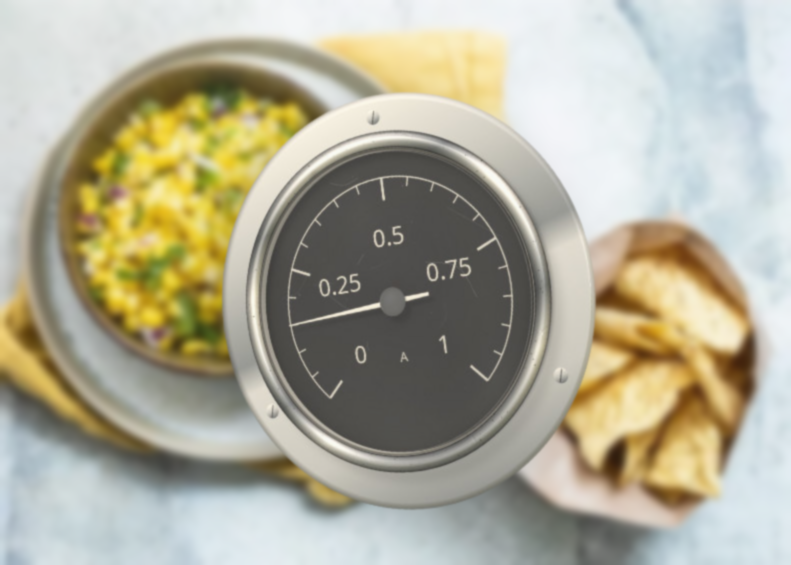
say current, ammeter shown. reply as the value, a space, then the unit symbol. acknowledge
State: 0.15 A
